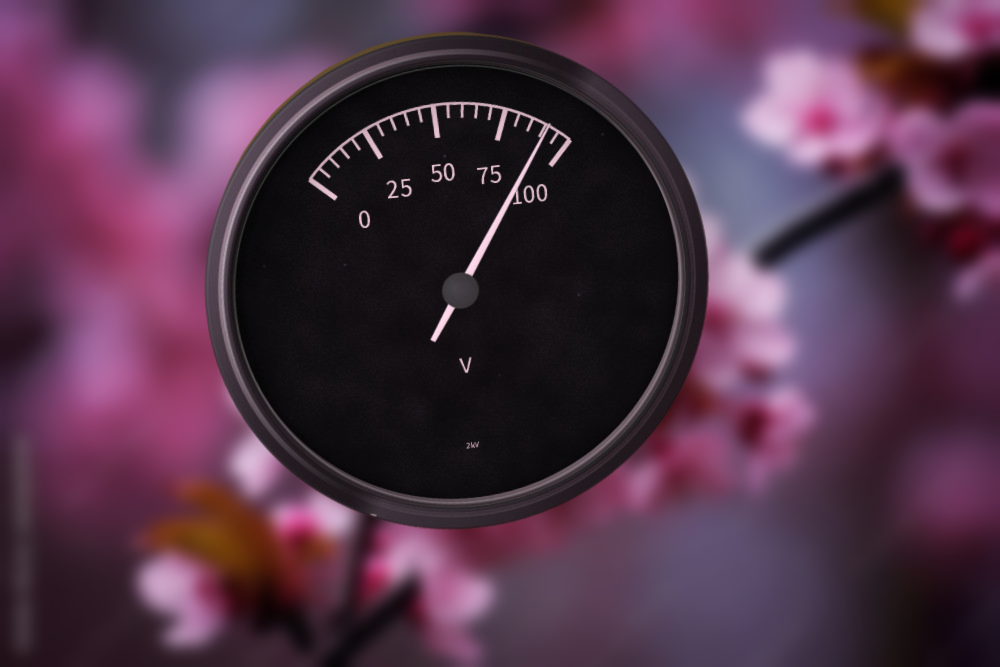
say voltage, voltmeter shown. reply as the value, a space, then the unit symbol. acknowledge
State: 90 V
